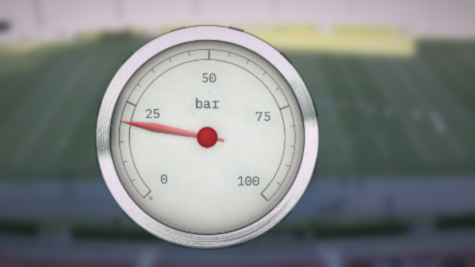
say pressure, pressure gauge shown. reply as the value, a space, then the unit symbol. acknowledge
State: 20 bar
